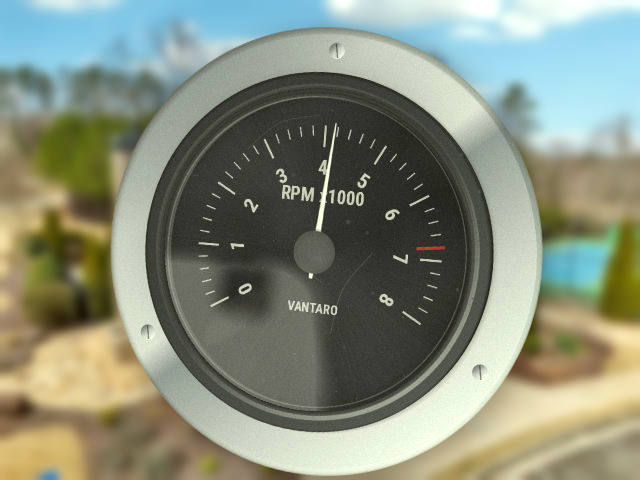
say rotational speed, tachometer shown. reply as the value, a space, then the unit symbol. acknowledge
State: 4200 rpm
